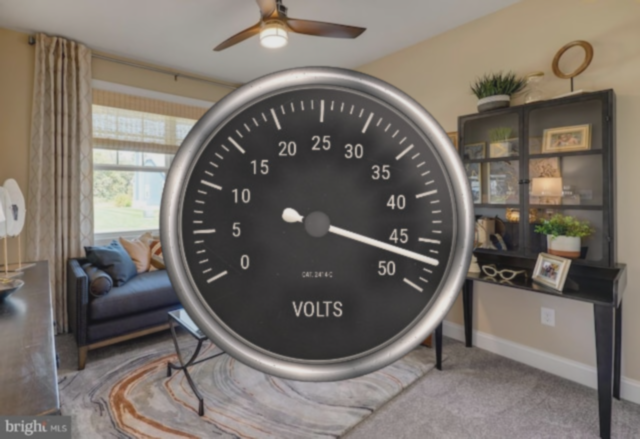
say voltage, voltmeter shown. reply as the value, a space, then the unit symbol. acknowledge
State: 47 V
